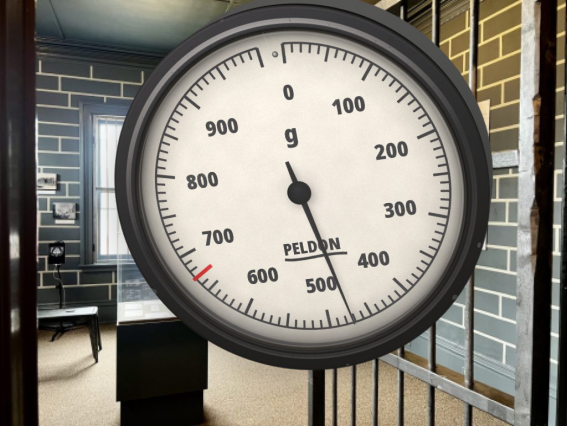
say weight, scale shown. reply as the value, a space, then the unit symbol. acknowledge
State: 470 g
